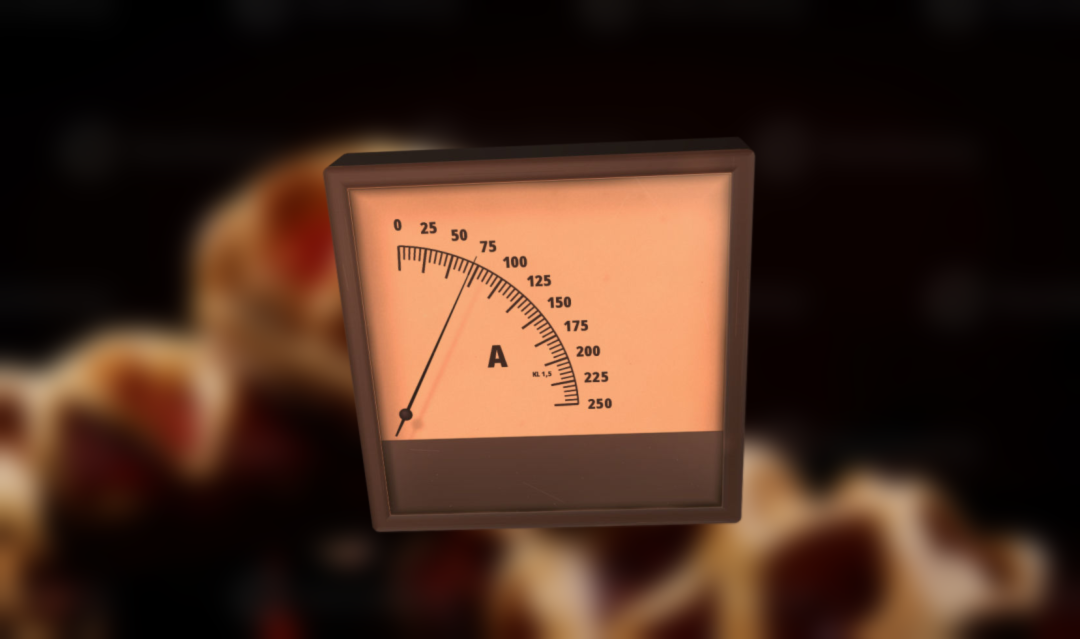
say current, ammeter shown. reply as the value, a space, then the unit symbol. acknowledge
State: 70 A
